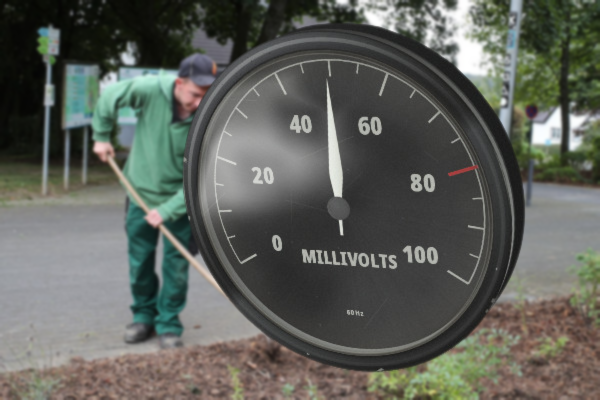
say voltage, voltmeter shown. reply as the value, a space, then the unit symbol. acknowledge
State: 50 mV
